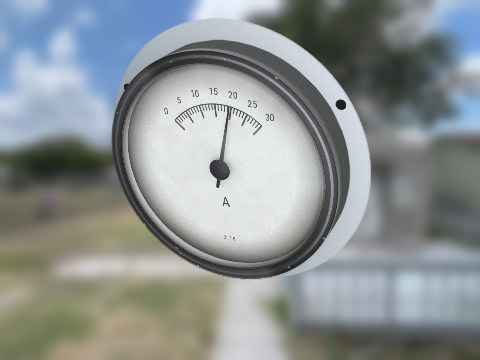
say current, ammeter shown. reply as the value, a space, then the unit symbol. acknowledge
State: 20 A
